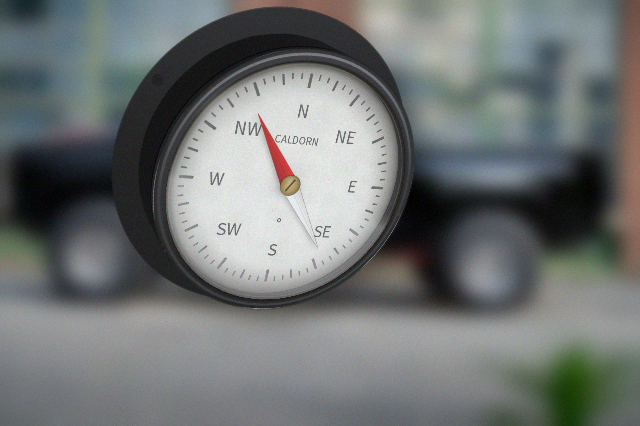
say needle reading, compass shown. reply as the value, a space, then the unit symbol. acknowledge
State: 325 °
